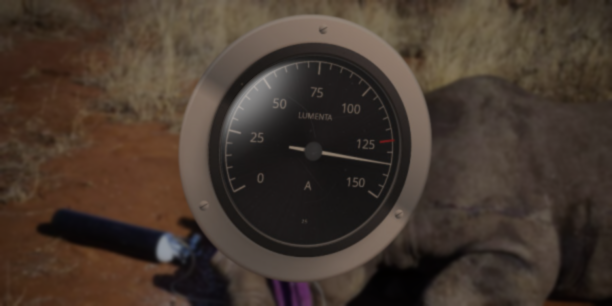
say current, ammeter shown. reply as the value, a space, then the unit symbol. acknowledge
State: 135 A
